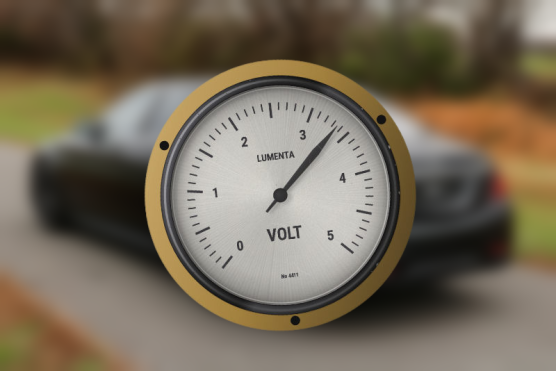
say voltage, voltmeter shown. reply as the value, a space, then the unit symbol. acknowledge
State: 3.35 V
